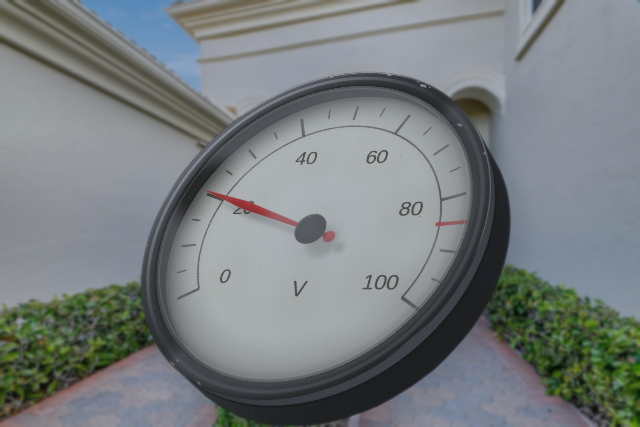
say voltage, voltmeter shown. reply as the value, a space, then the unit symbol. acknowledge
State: 20 V
